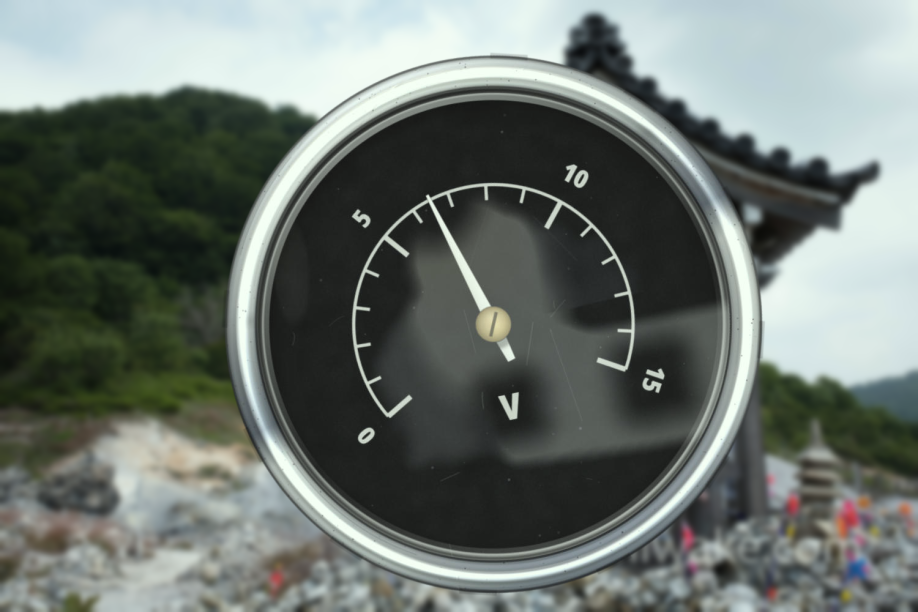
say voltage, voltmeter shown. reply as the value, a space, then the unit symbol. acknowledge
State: 6.5 V
